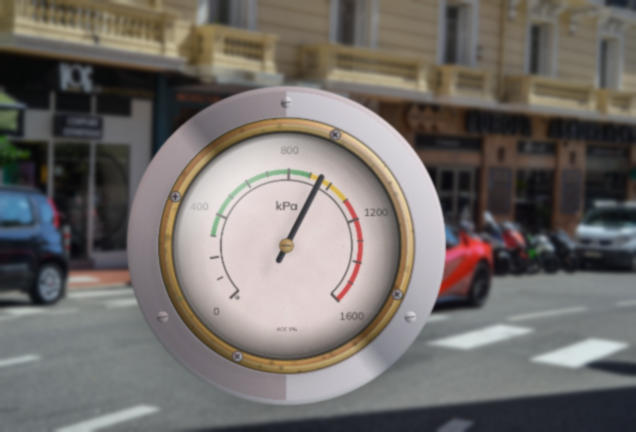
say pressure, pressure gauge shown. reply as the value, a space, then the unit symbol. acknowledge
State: 950 kPa
